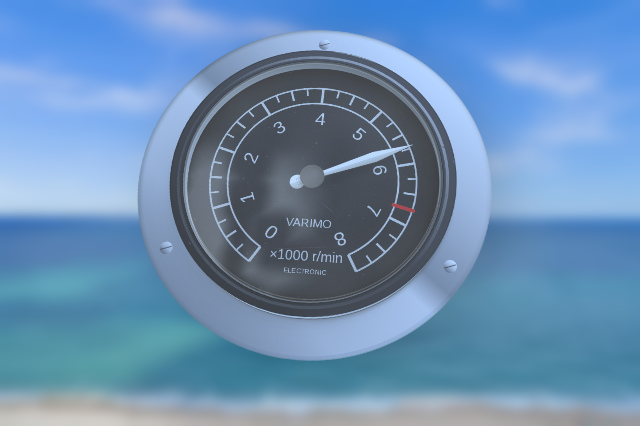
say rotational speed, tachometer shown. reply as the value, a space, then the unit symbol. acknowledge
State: 5750 rpm
